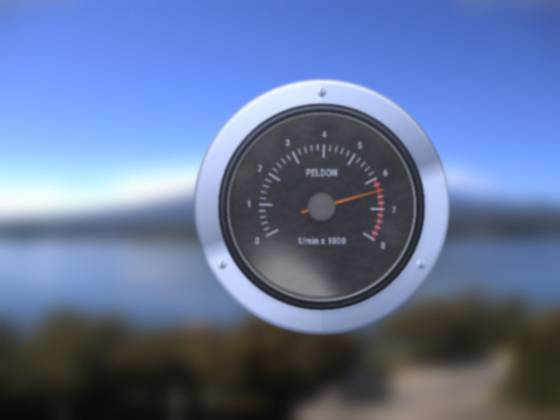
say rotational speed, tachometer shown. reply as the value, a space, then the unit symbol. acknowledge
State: 6400 rpm
